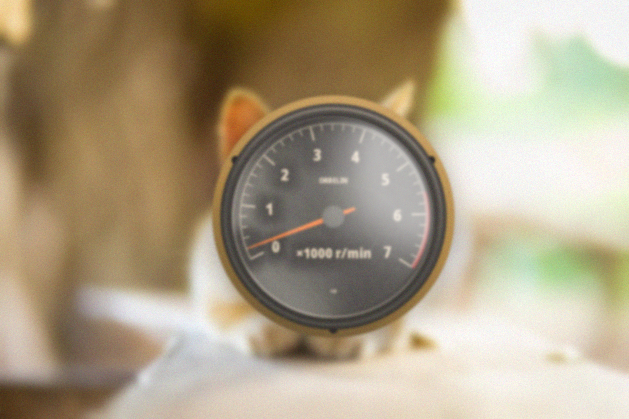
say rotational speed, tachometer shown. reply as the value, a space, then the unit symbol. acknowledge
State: 200 rpm
